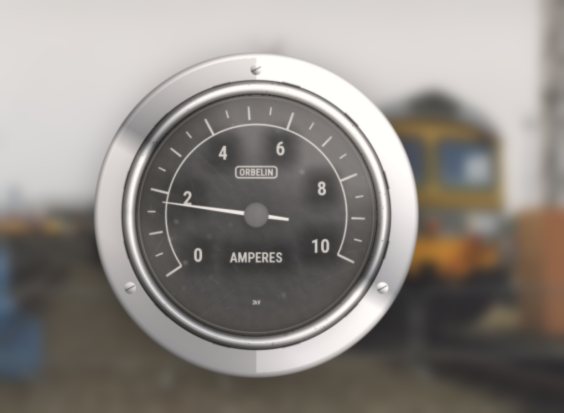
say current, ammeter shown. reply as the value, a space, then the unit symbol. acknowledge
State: 1.75 A
